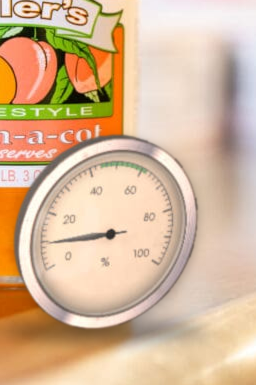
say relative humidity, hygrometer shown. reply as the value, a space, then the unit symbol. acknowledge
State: 10 %
